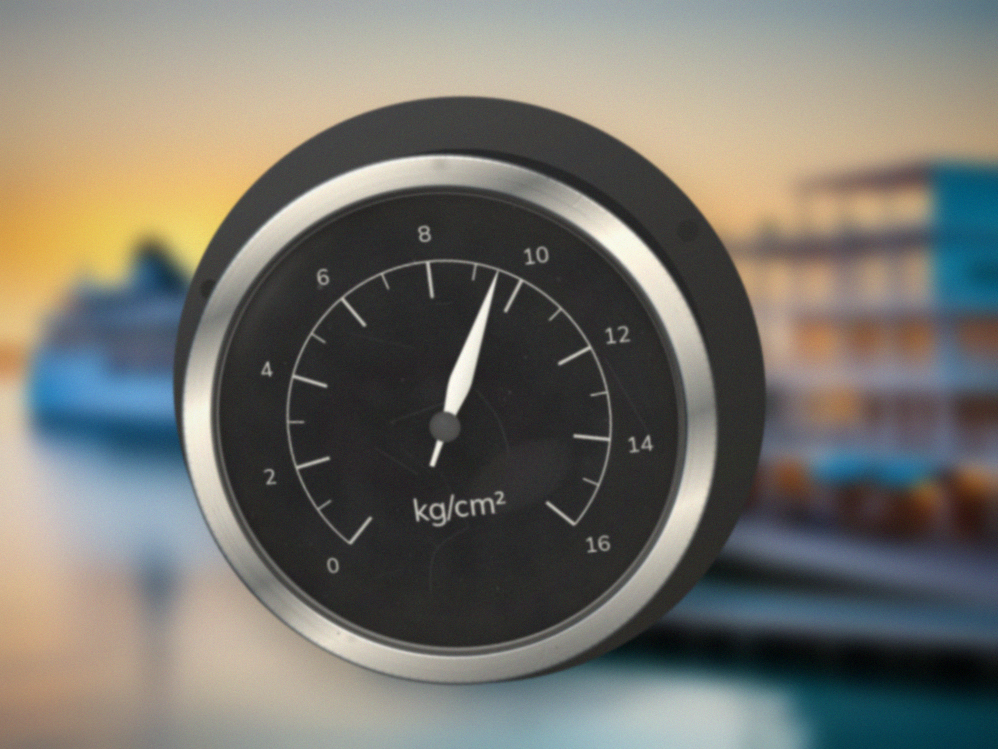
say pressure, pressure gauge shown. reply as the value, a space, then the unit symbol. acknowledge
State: 9.5 kg/cm²
